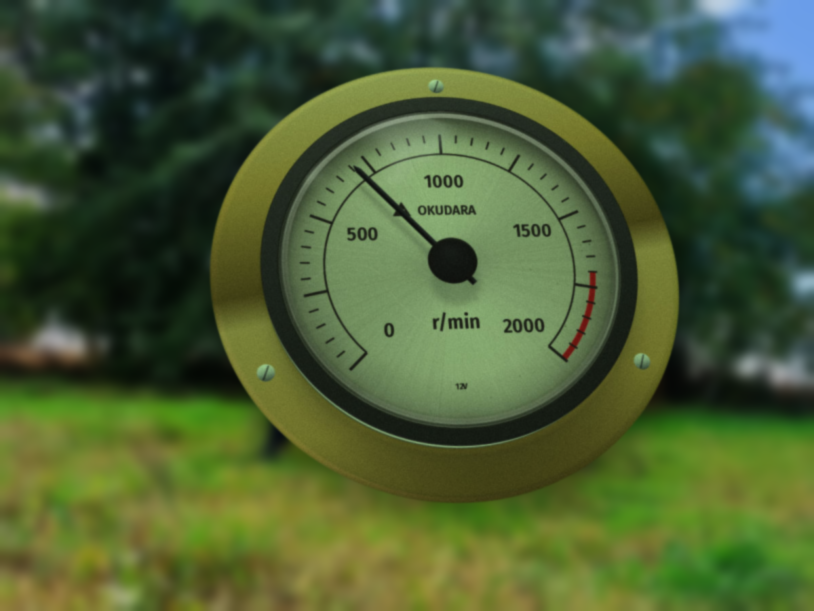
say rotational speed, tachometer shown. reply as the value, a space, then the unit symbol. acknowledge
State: 700 rpm
